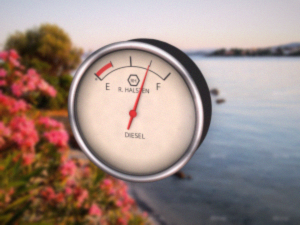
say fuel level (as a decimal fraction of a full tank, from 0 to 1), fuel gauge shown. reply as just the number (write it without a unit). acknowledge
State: 0.75
